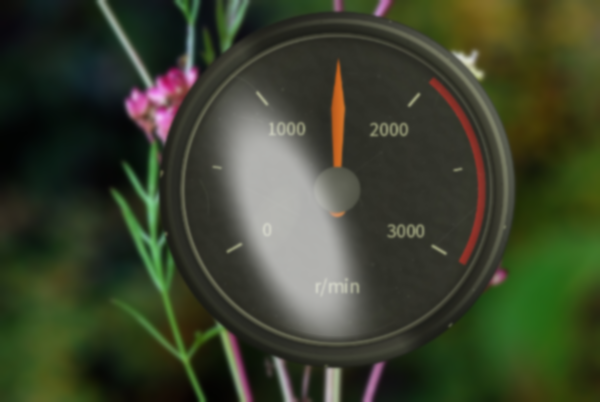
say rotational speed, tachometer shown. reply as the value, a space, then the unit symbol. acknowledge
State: 1500 rpm
